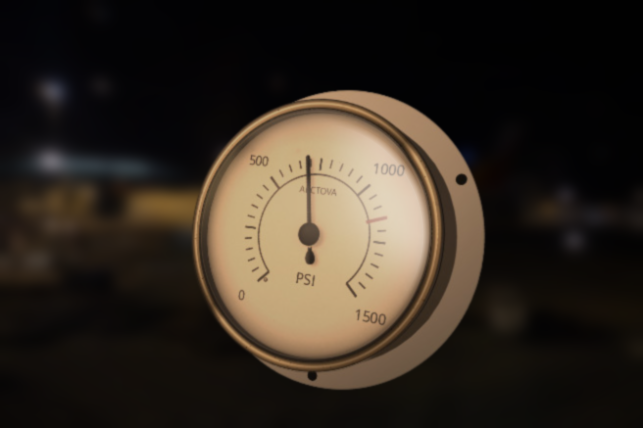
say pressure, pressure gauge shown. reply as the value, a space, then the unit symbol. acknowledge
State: 700 psi
